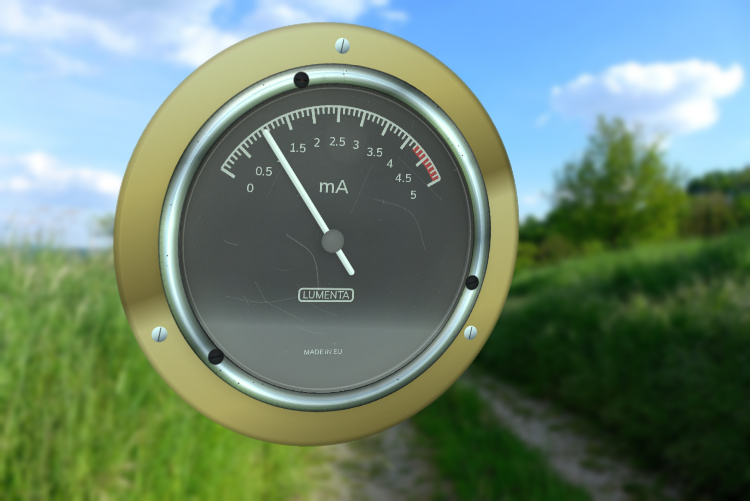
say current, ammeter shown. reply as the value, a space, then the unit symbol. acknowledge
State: 1 mA
